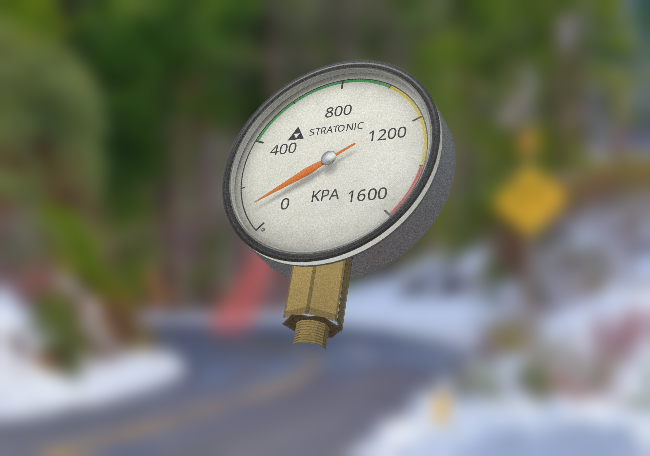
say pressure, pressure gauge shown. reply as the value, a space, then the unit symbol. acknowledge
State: 100 kPa
